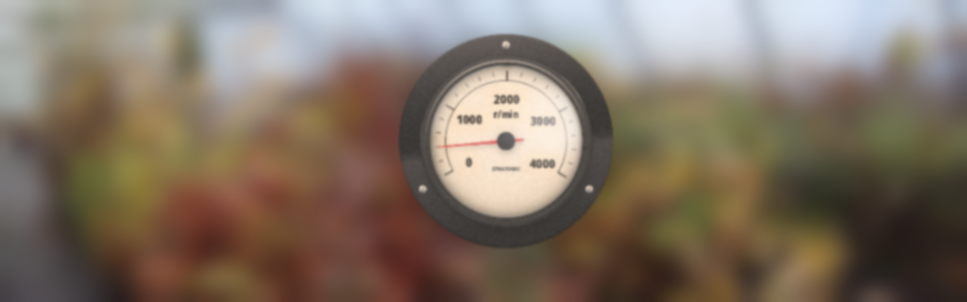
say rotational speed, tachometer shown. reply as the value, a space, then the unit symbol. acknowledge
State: 400 rpm
